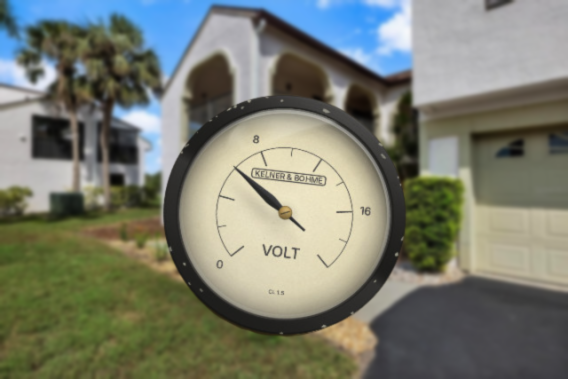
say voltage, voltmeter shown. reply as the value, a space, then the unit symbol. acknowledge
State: 6 V
